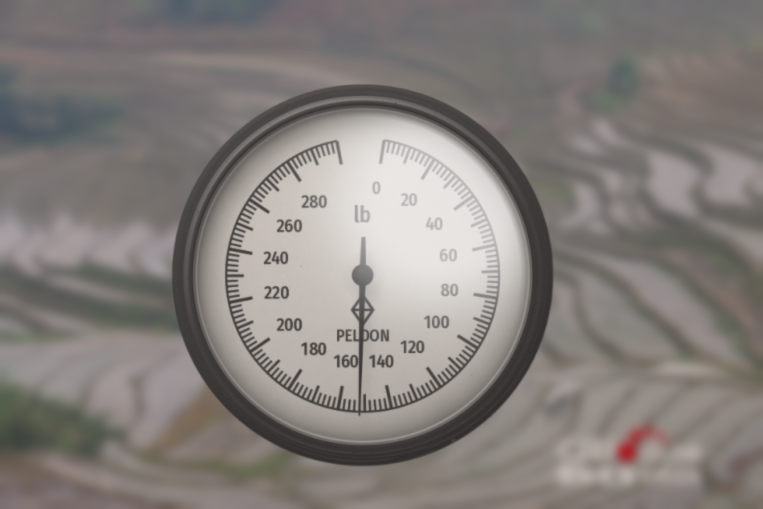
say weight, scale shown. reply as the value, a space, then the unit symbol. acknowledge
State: 152 lb
